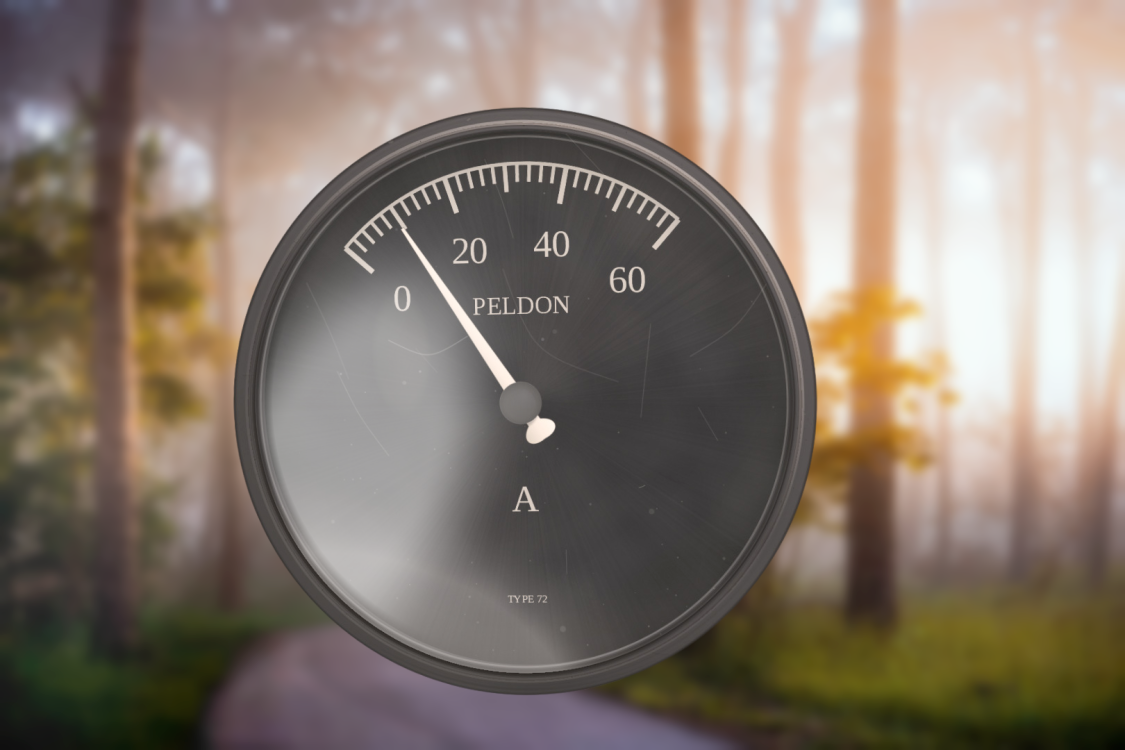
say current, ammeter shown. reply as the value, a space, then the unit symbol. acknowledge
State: 10 A
